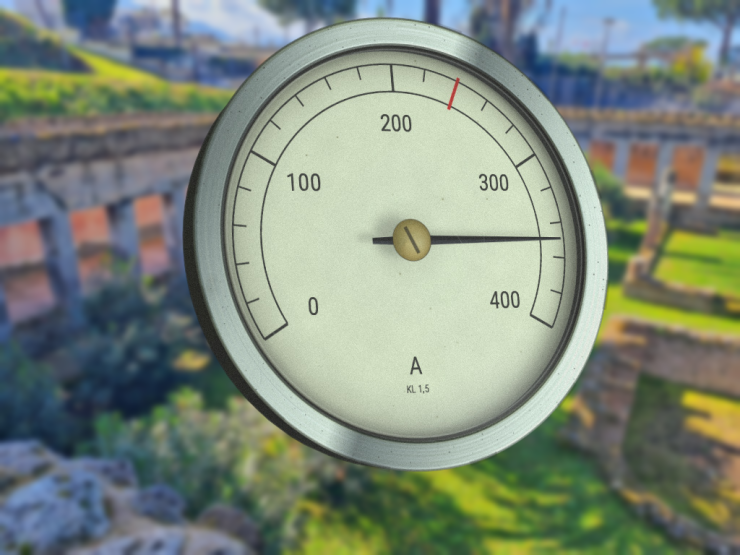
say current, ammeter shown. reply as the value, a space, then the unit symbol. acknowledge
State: 350 A
